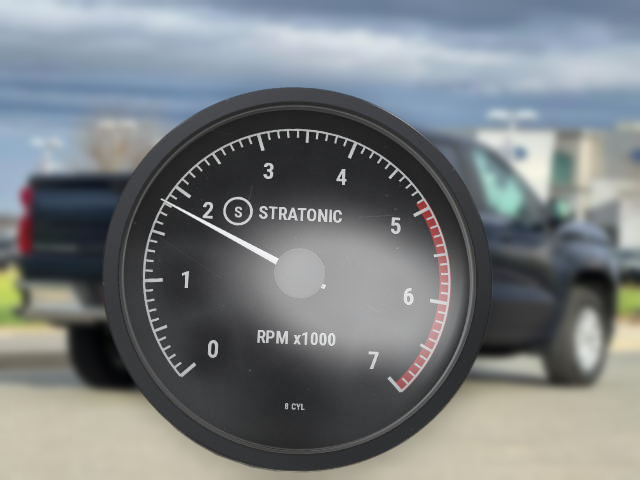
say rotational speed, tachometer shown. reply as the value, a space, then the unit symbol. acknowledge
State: 1800 rpm
